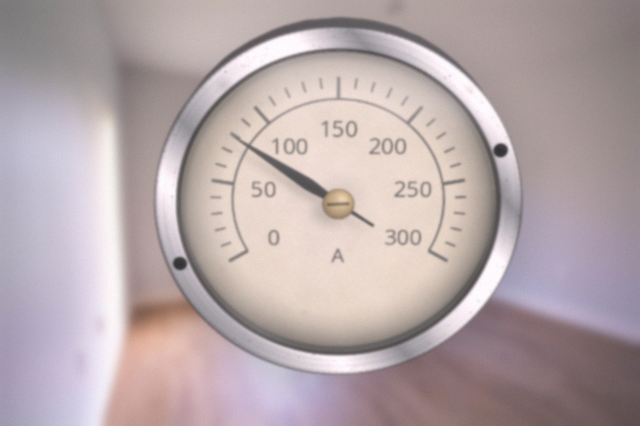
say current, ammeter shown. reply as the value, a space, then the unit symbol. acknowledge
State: 80 A
